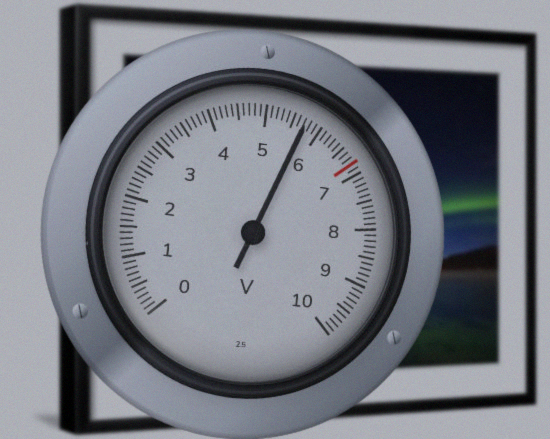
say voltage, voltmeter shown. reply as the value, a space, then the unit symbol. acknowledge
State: 5.7 V
